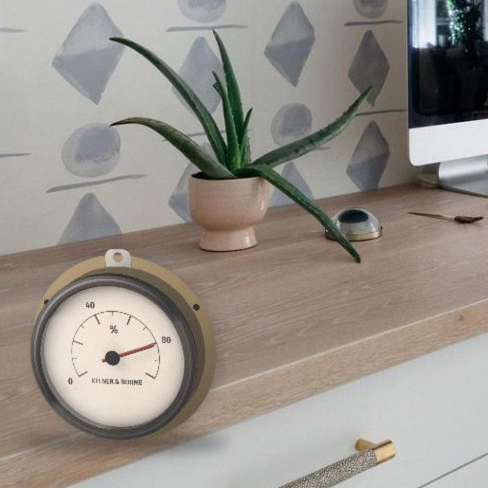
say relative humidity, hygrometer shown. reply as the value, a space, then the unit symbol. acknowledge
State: 80 %
